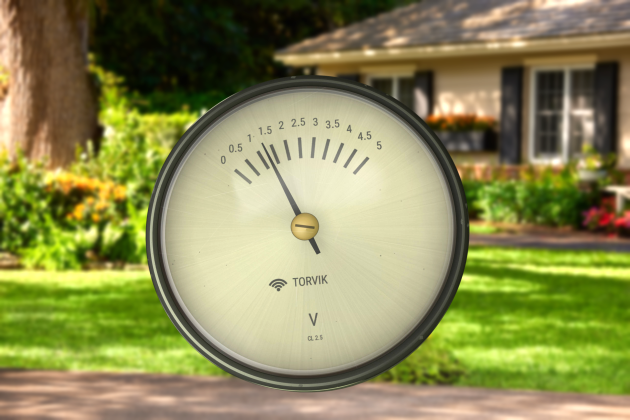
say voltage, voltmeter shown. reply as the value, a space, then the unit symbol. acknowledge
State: 1.25 V
